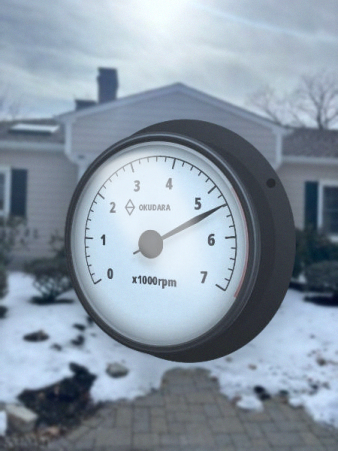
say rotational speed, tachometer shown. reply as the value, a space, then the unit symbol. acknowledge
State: 5400 rpm
